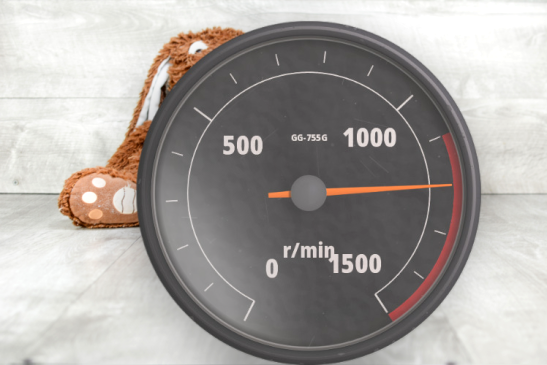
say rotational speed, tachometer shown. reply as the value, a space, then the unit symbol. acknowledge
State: 1200 rpm
